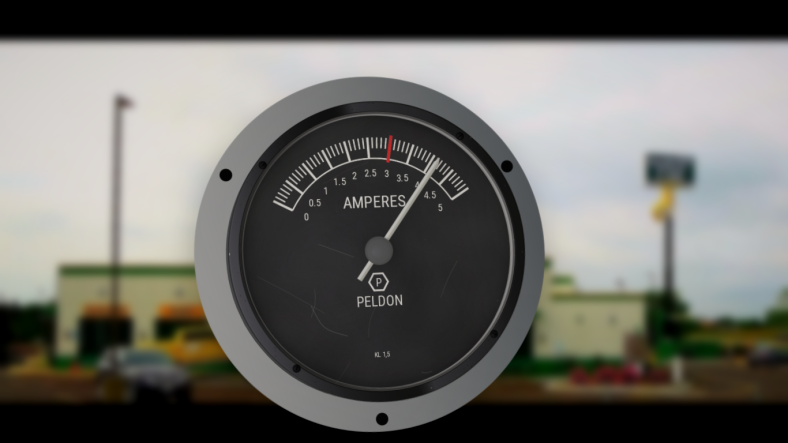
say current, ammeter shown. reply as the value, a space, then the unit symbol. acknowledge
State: 4.1 A
